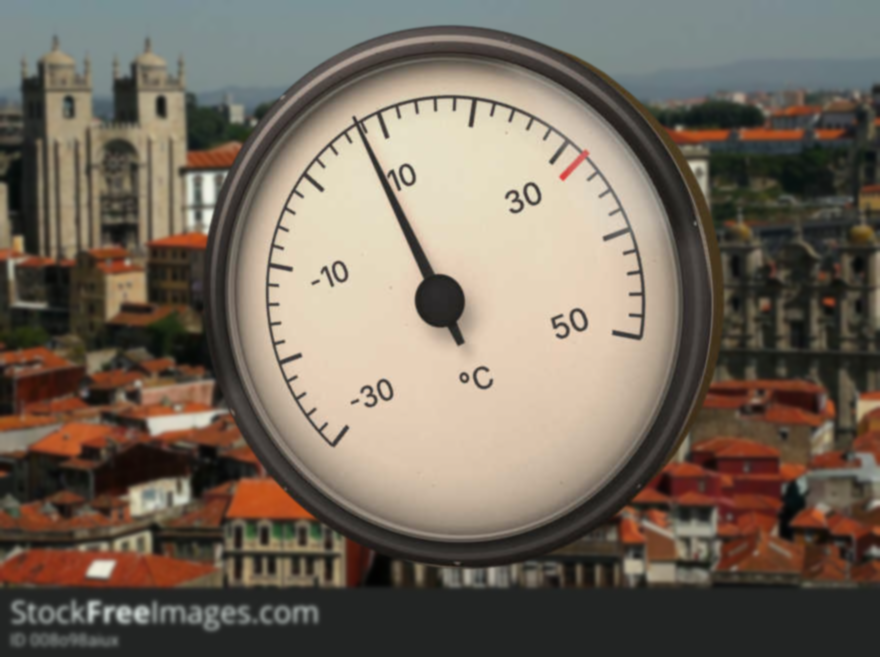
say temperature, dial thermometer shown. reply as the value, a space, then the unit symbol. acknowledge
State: 8 °C
